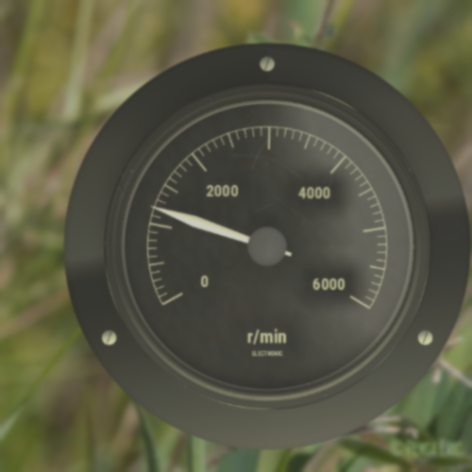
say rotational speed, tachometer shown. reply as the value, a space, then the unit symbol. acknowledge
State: 1200 rpm
